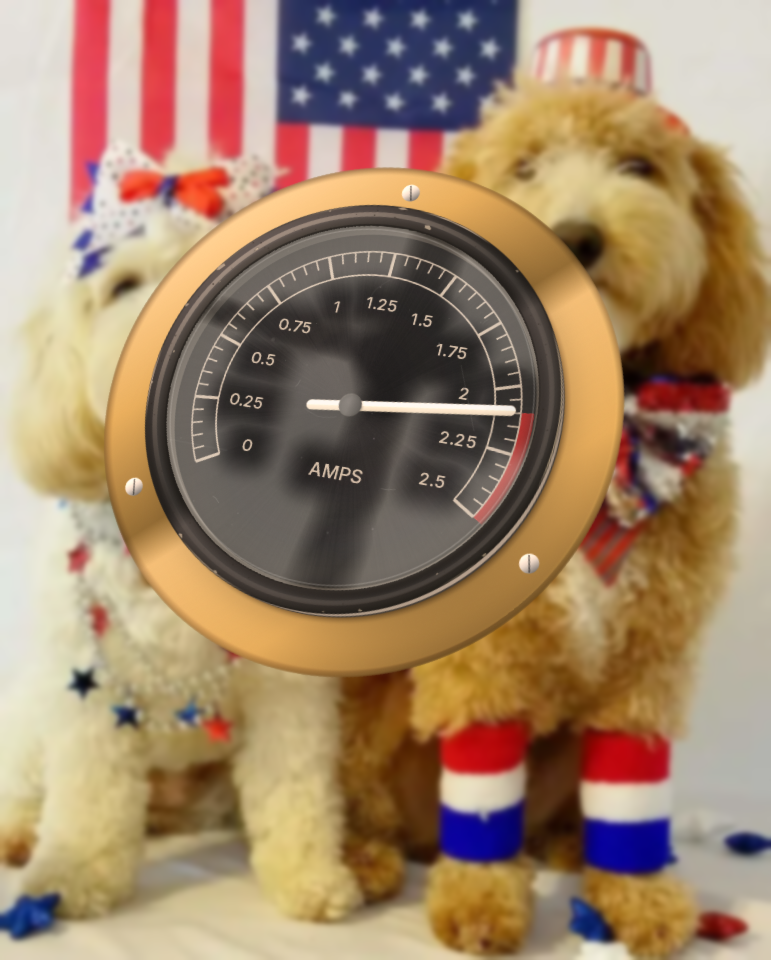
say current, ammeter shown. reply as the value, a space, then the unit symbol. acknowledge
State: 2.1 A
